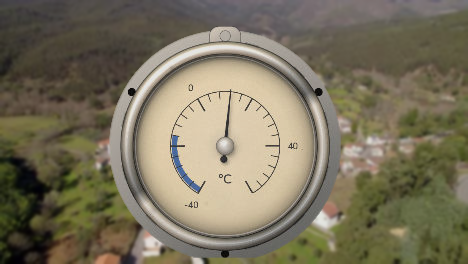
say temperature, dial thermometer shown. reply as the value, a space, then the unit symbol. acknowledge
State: 12 °C
